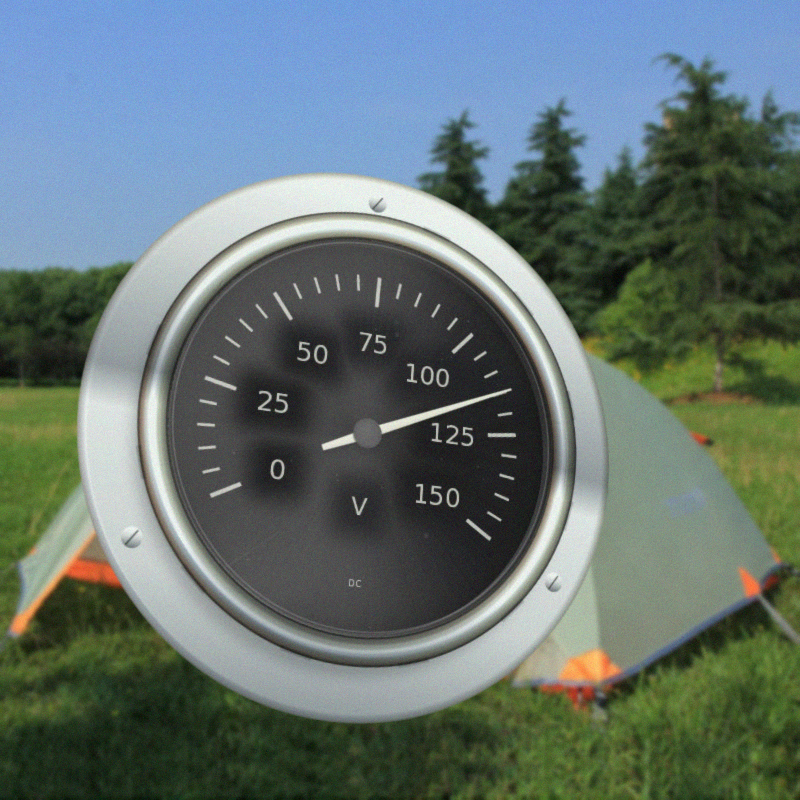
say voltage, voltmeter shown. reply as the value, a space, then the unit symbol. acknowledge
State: 115 V
